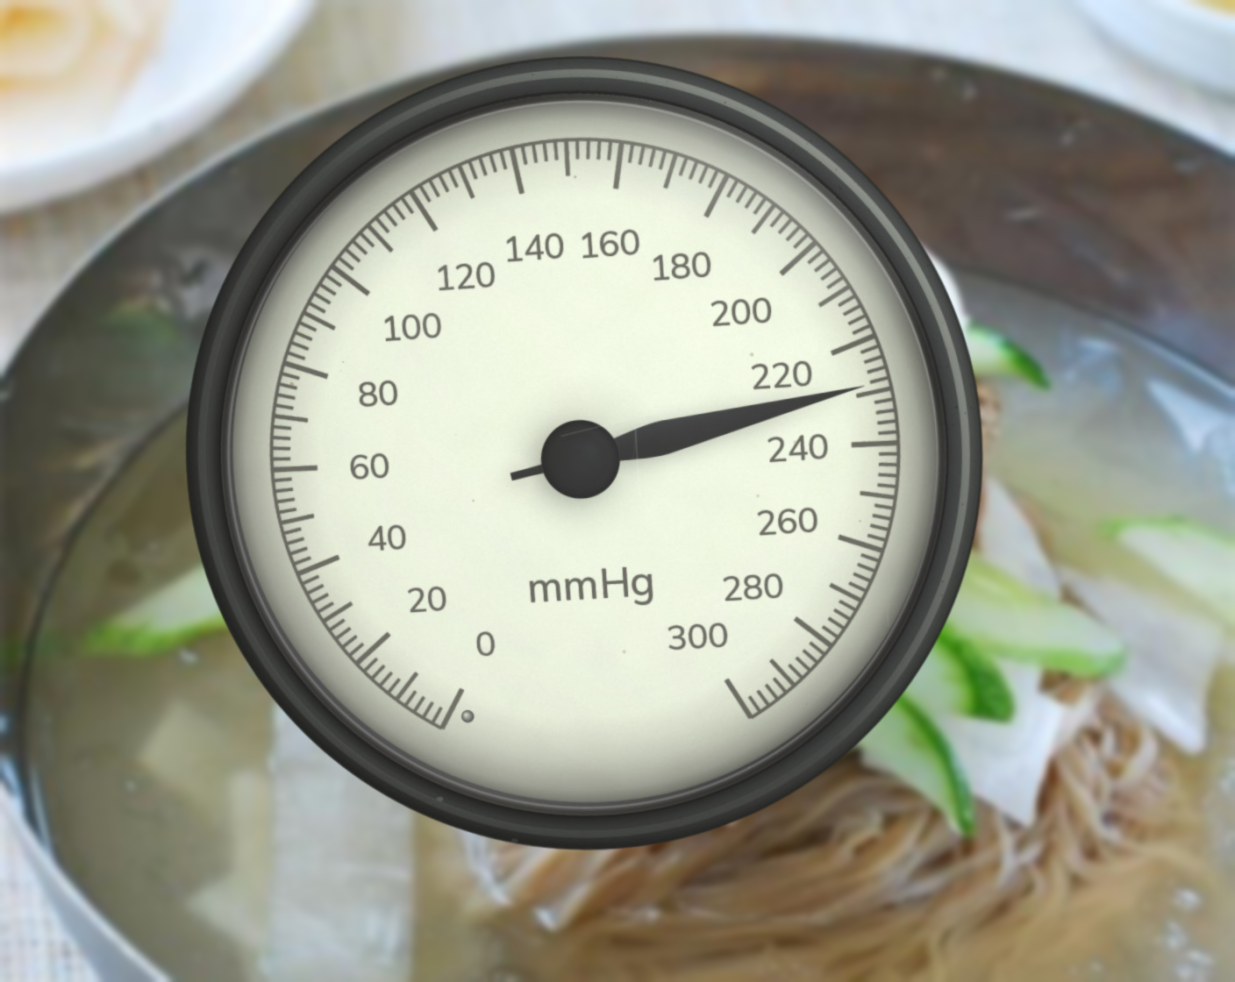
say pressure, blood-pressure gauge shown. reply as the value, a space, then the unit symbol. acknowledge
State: 228 mmHg
